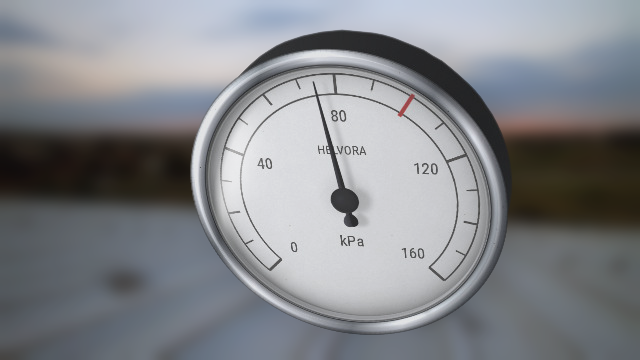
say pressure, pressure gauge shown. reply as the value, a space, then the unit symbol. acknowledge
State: 75 kPa
